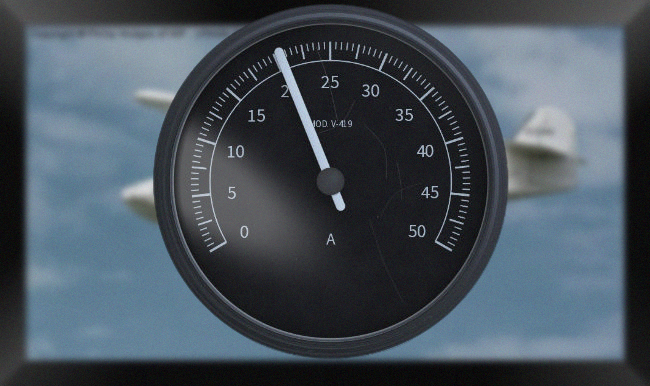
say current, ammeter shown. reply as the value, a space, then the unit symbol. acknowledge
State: 20.5 A
